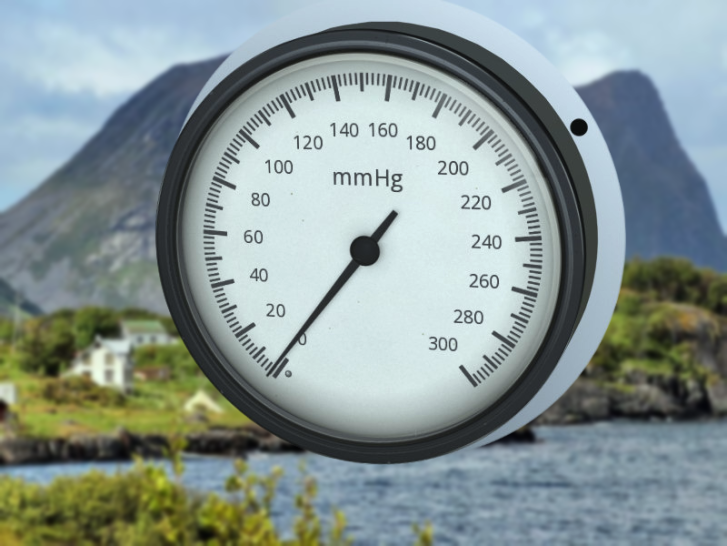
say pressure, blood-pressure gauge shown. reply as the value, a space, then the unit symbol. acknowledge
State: 2 mmHg
